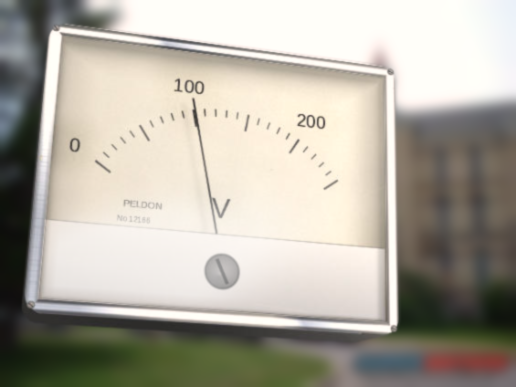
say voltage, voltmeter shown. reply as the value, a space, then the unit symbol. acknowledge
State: 100 V
